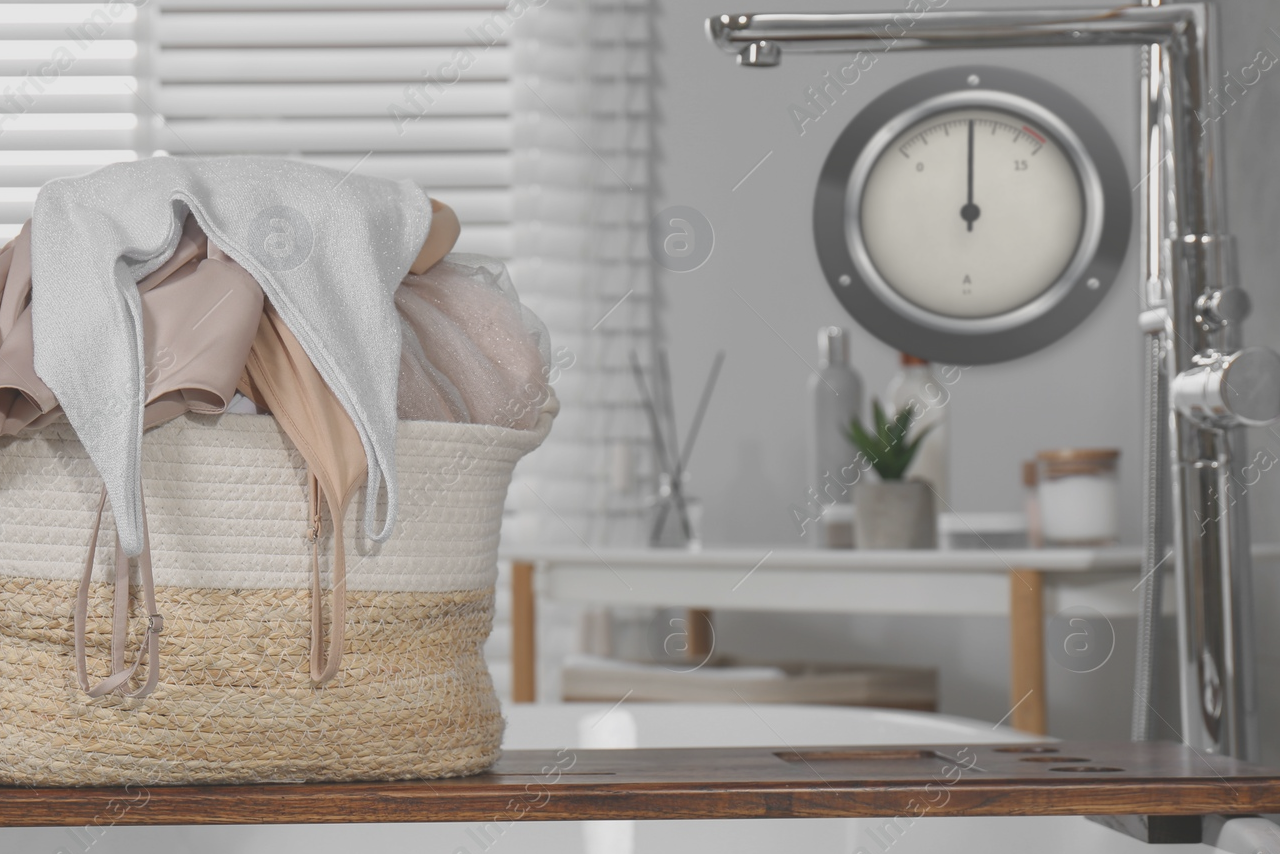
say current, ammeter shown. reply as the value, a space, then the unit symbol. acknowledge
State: 7.5 A
